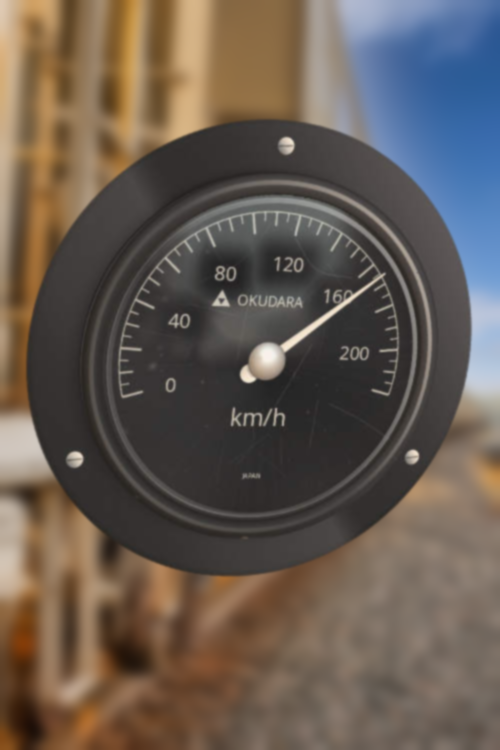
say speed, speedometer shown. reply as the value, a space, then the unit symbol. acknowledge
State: 165 km/h
